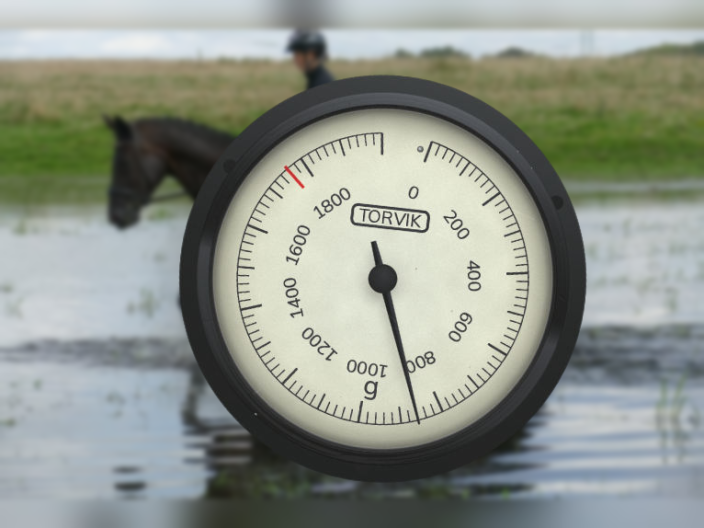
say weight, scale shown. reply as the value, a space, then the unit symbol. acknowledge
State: 860 g
